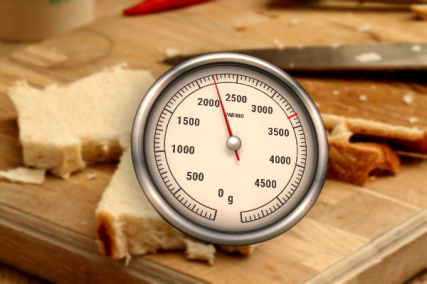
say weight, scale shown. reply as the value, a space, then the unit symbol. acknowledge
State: 2200 g
